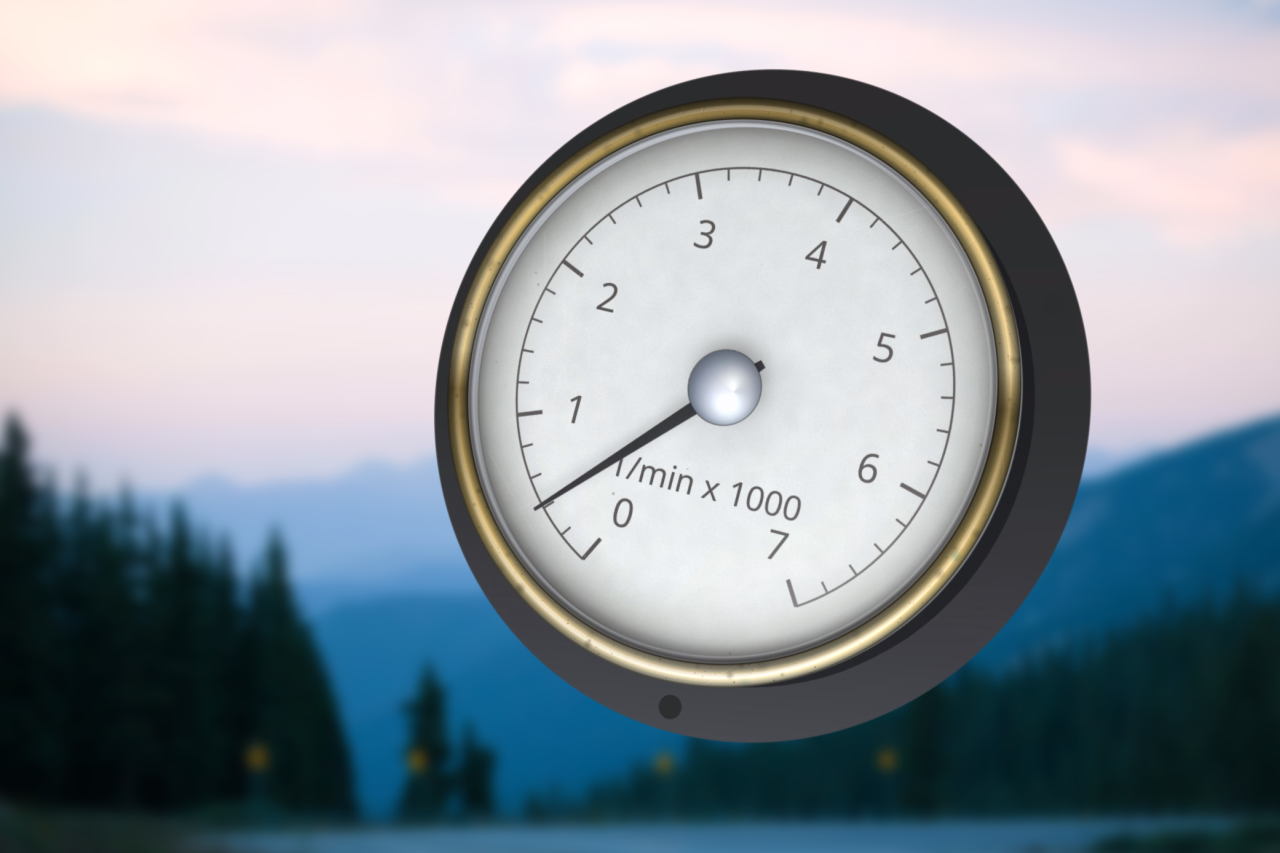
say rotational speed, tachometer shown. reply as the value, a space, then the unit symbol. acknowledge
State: 400 rpm
